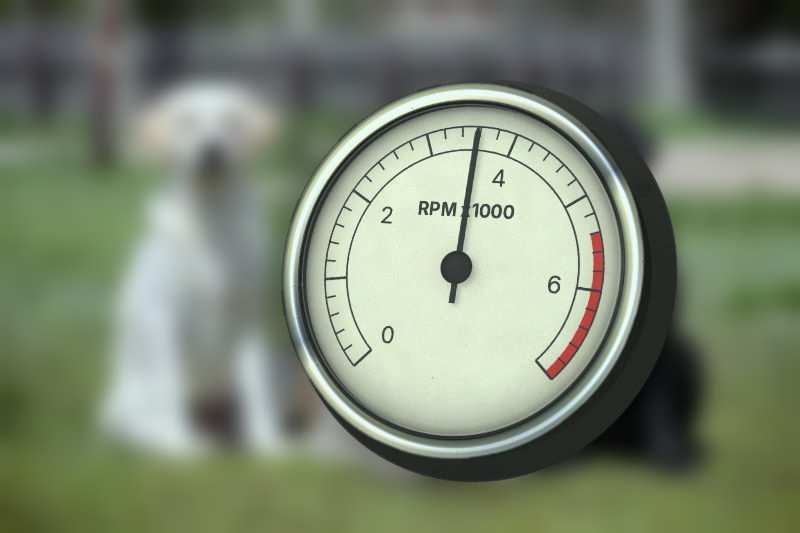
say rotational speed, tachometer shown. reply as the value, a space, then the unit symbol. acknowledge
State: 3600 rpm
